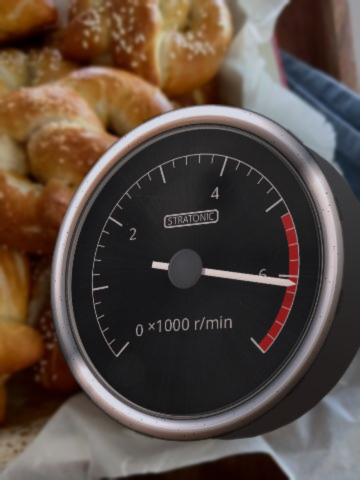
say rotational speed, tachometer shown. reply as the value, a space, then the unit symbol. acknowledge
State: 6100 rpm
